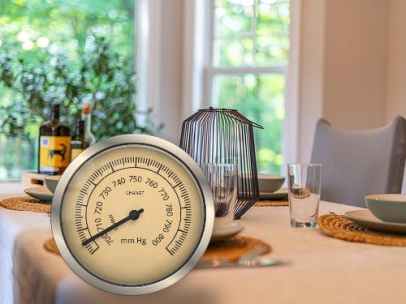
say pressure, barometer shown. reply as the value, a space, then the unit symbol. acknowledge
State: 705 mmHg
